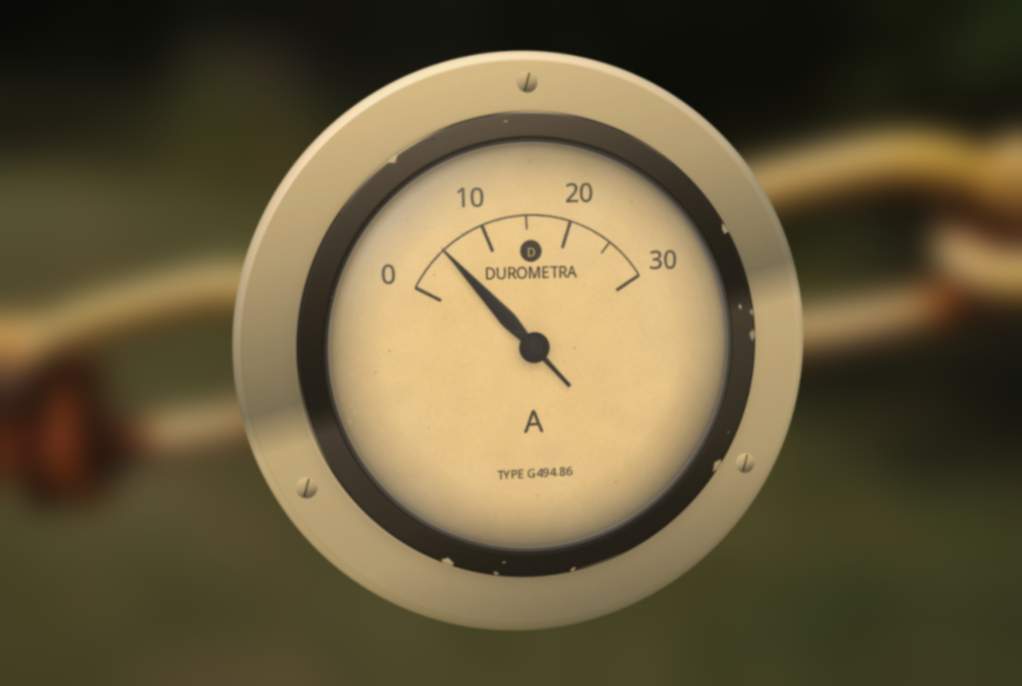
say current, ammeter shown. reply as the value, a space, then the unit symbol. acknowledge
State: 5 A
